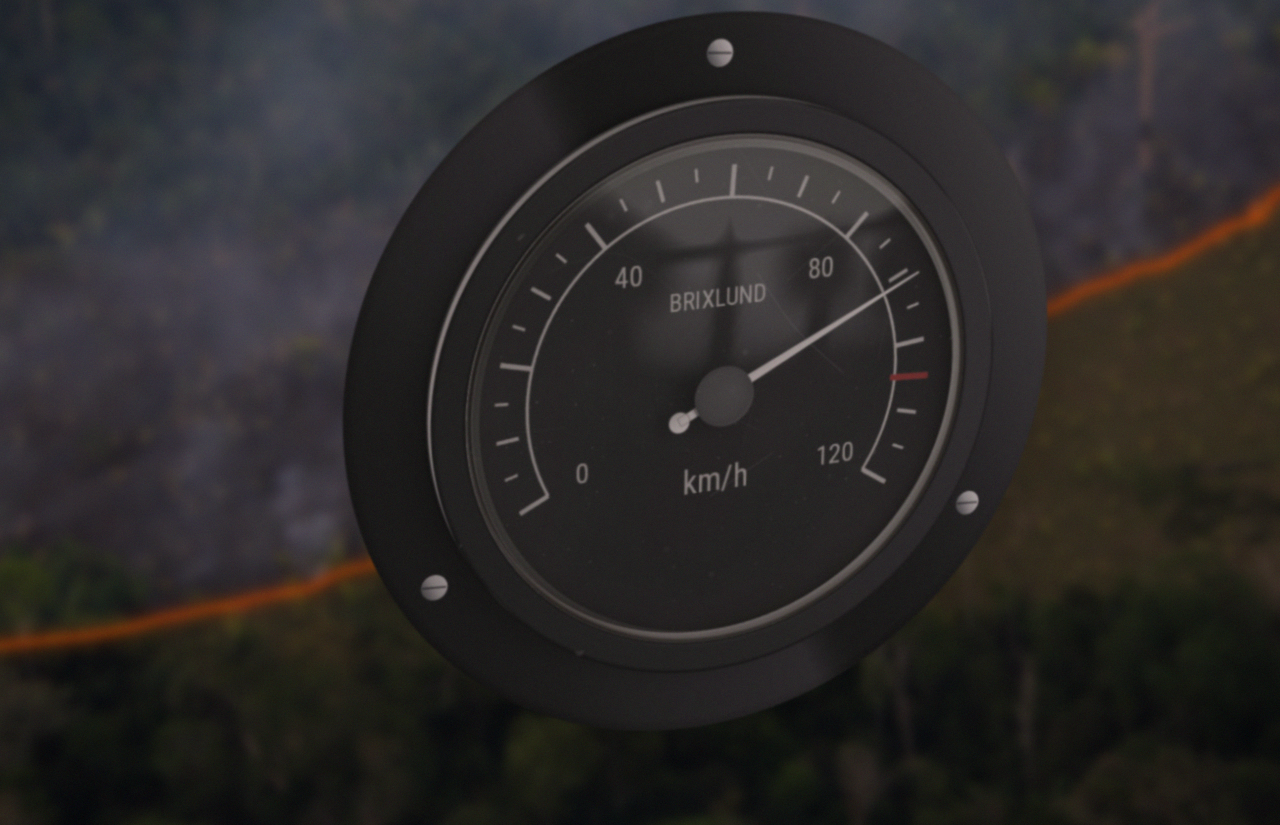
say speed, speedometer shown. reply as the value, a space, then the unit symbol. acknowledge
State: 90 km/h
